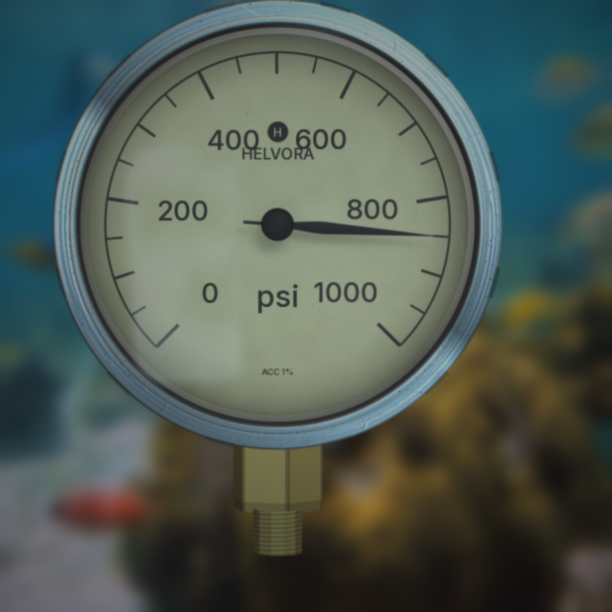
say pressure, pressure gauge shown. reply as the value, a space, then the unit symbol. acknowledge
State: 850 psi
